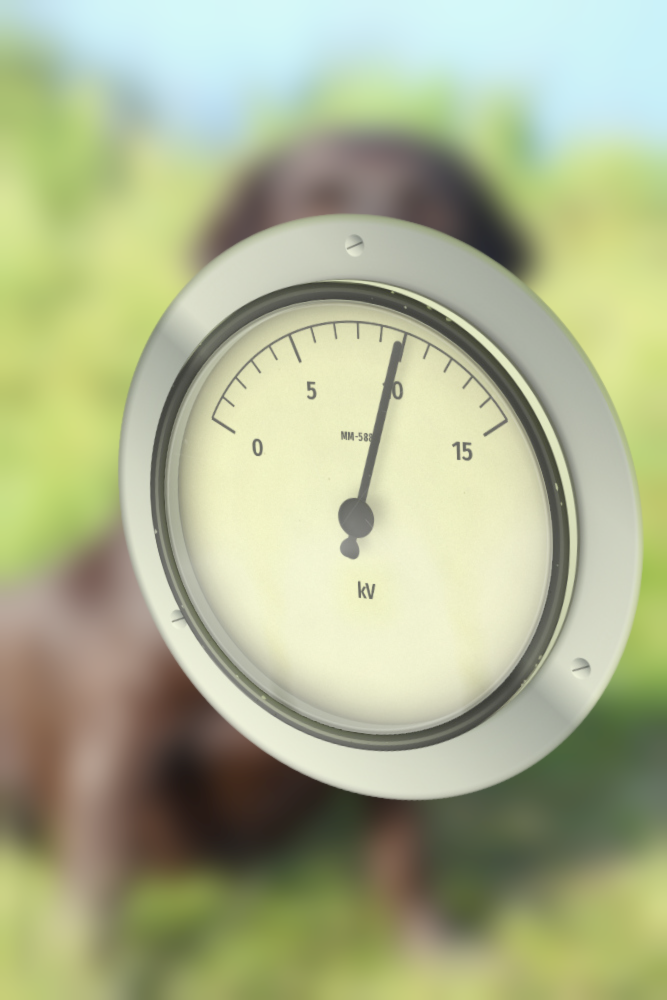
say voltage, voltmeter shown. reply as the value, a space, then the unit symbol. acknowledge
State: 10 kV
